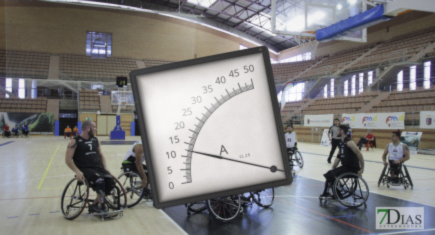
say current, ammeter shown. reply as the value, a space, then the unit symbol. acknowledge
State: 12.5 A
